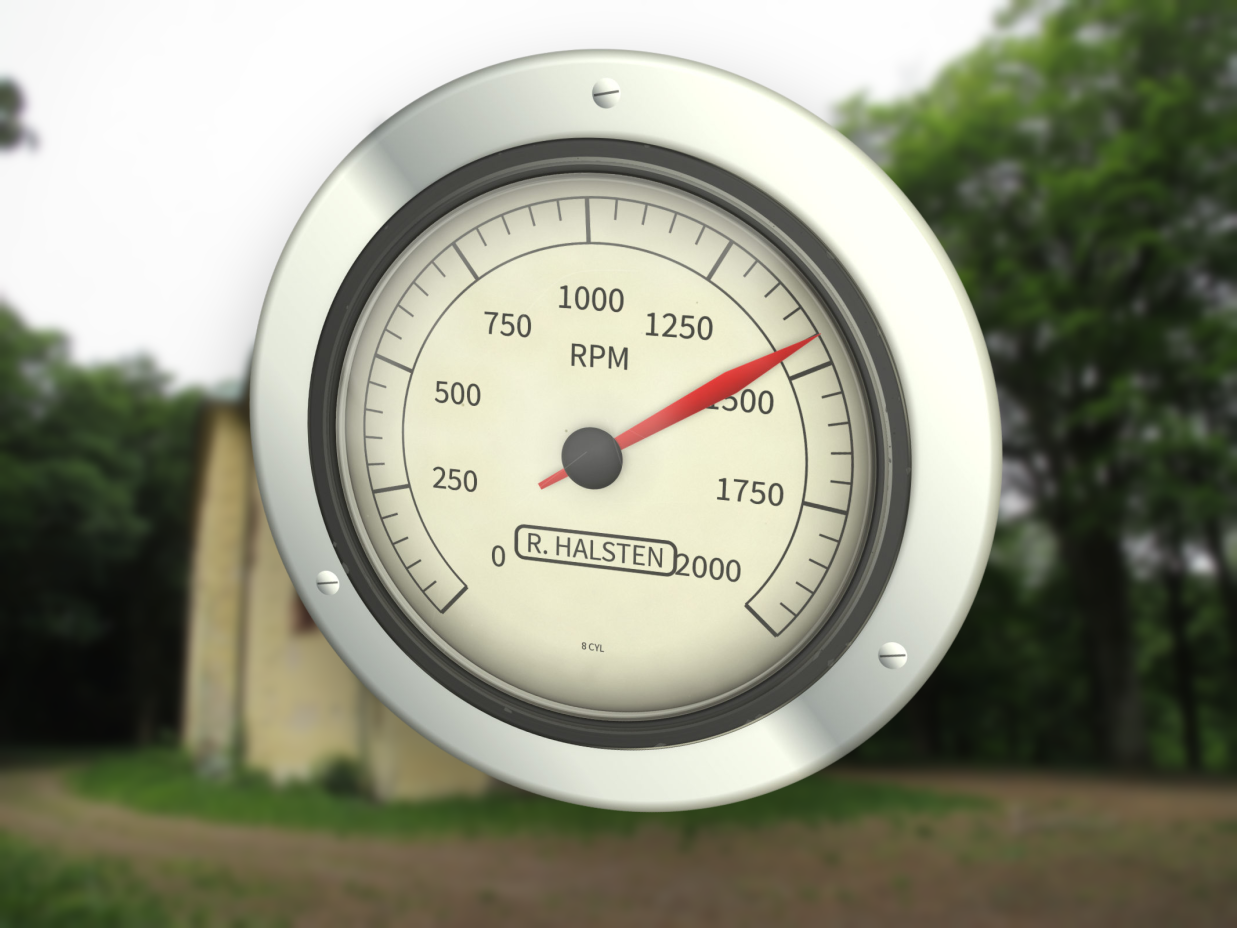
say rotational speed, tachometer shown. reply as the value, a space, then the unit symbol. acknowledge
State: 1450 rpm
